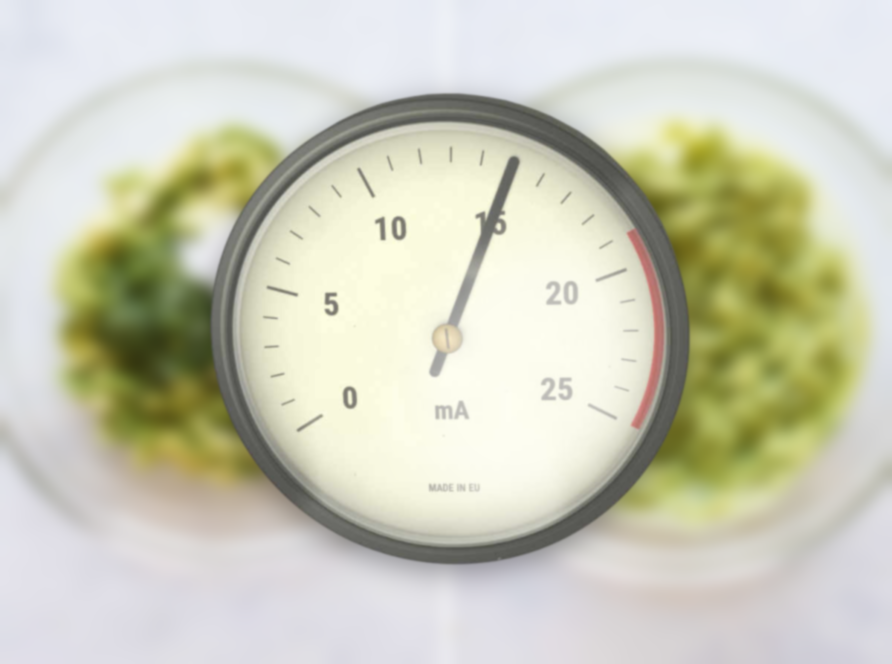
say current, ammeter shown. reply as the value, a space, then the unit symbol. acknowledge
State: 15 mA
